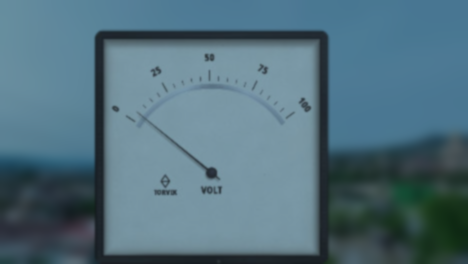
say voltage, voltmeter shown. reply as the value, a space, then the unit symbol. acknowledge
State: 5 V
